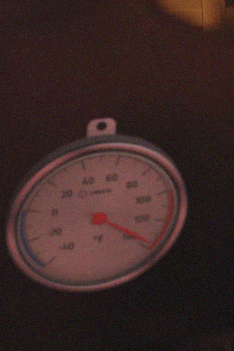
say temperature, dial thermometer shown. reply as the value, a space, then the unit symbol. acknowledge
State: 135 °F
